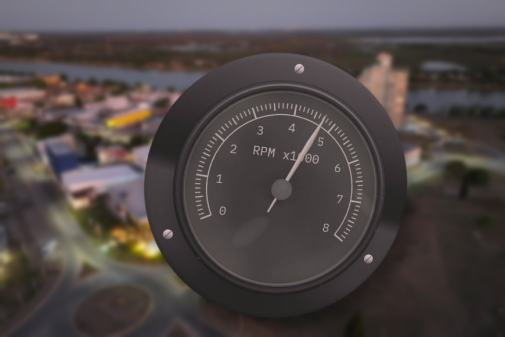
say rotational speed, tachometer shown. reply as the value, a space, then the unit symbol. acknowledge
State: 4700 rpm
